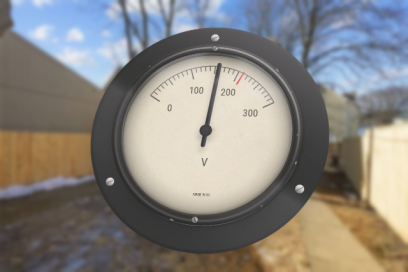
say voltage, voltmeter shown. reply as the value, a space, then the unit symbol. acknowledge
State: 160 V
